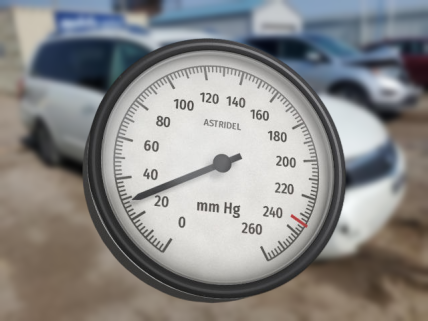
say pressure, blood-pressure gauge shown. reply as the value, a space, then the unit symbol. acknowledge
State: 28 mmHg
